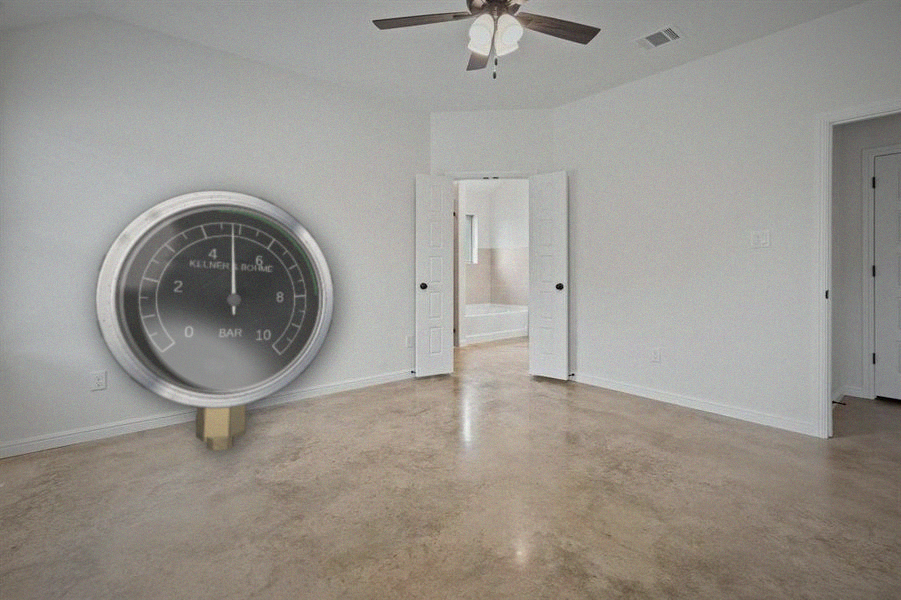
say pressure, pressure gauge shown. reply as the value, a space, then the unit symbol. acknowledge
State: 4.75 bar
